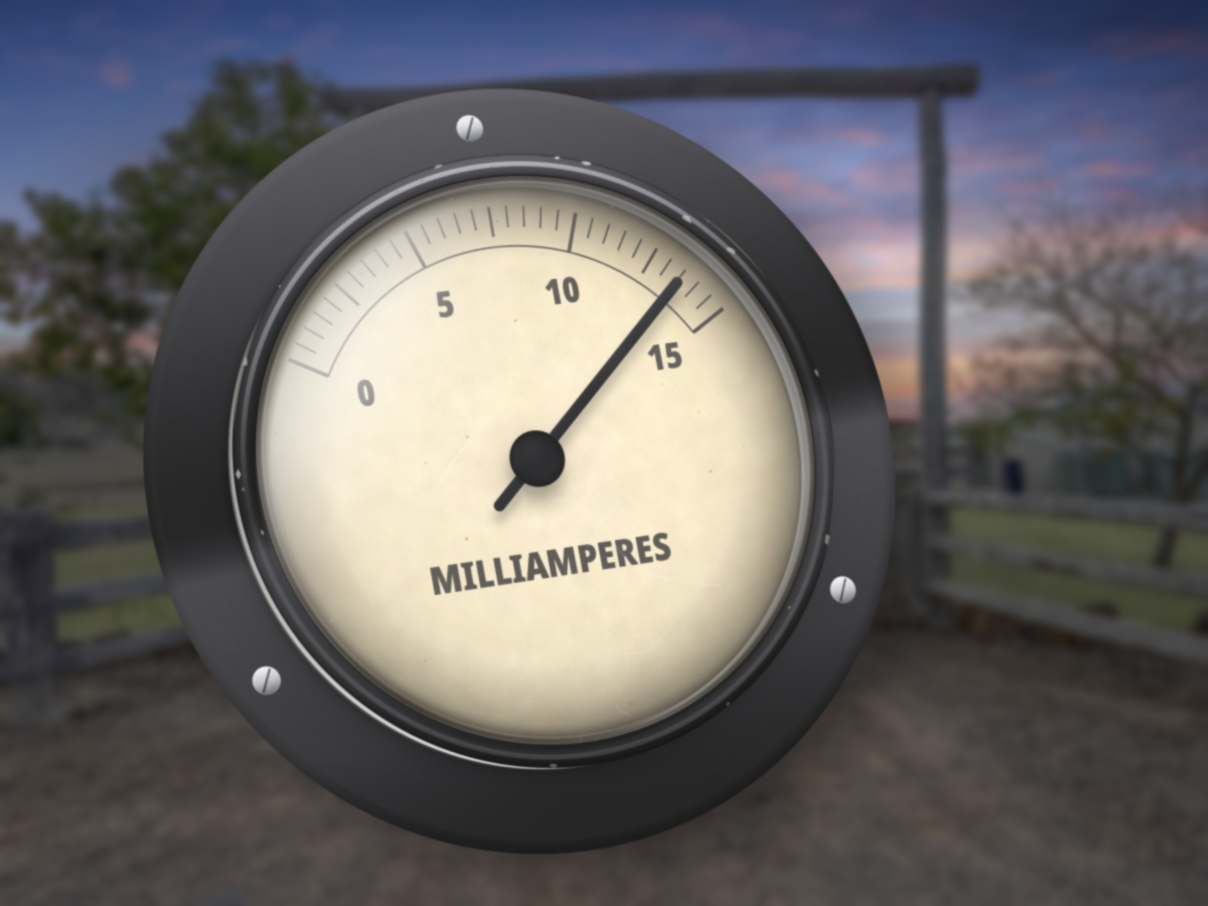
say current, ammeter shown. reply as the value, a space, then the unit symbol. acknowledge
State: 13.5 mA
